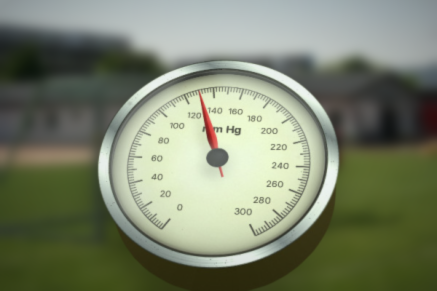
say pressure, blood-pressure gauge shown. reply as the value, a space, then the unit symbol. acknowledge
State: 130 mmHg
